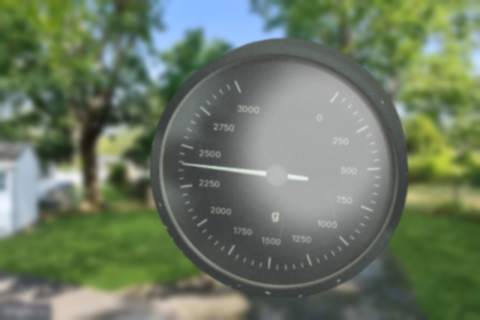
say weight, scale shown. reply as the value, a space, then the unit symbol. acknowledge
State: 2400 g
